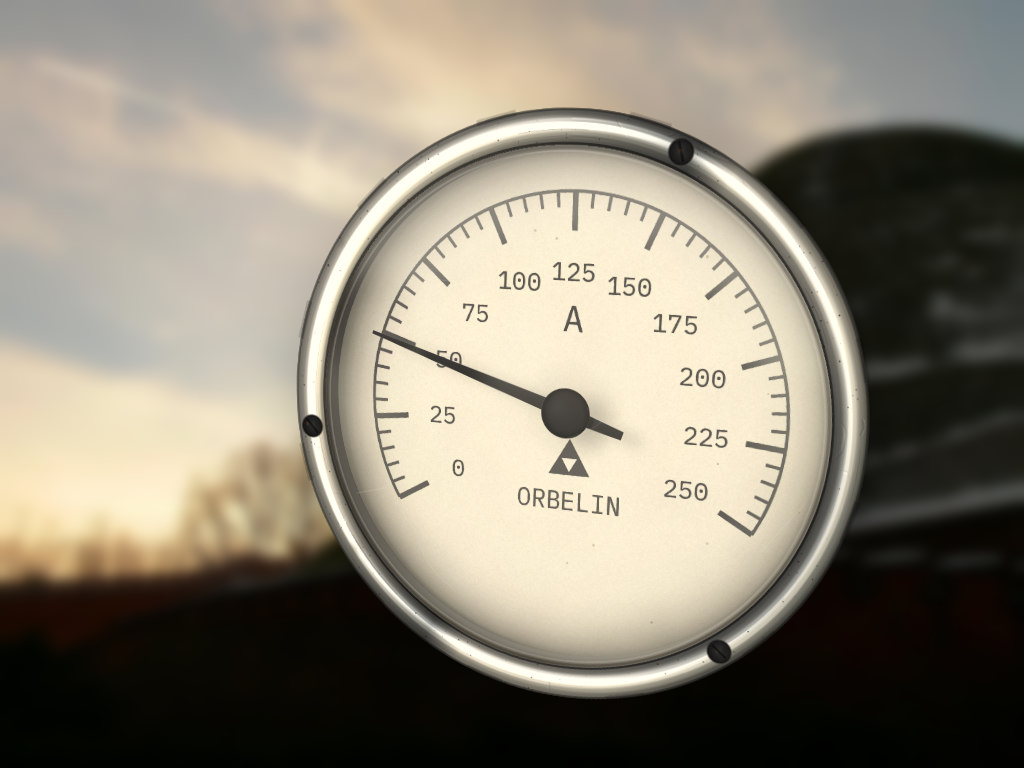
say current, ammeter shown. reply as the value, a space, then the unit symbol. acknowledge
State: 50 A
